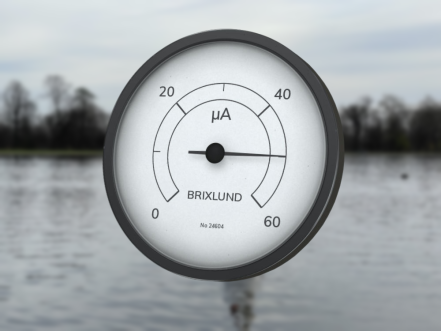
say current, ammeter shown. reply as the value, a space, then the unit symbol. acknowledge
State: 50 µA
